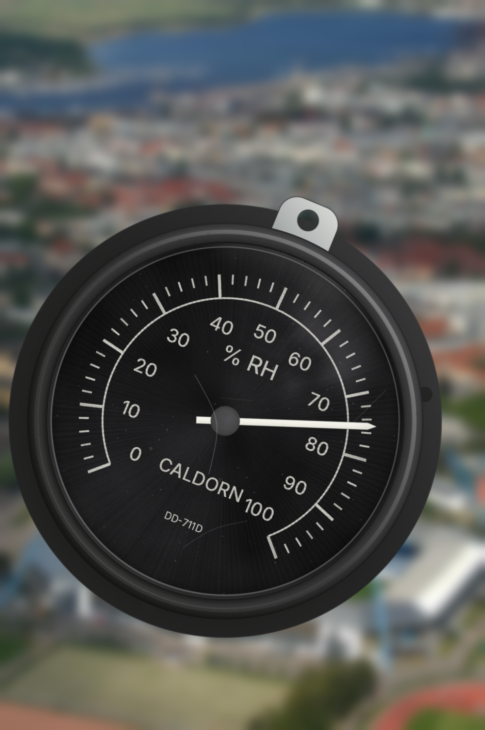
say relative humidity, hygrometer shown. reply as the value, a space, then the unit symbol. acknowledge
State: 75 %
